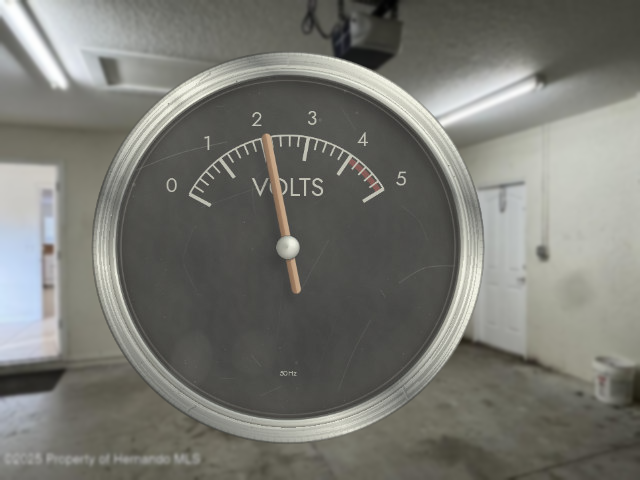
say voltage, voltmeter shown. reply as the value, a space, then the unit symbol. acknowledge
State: 2.1 V
